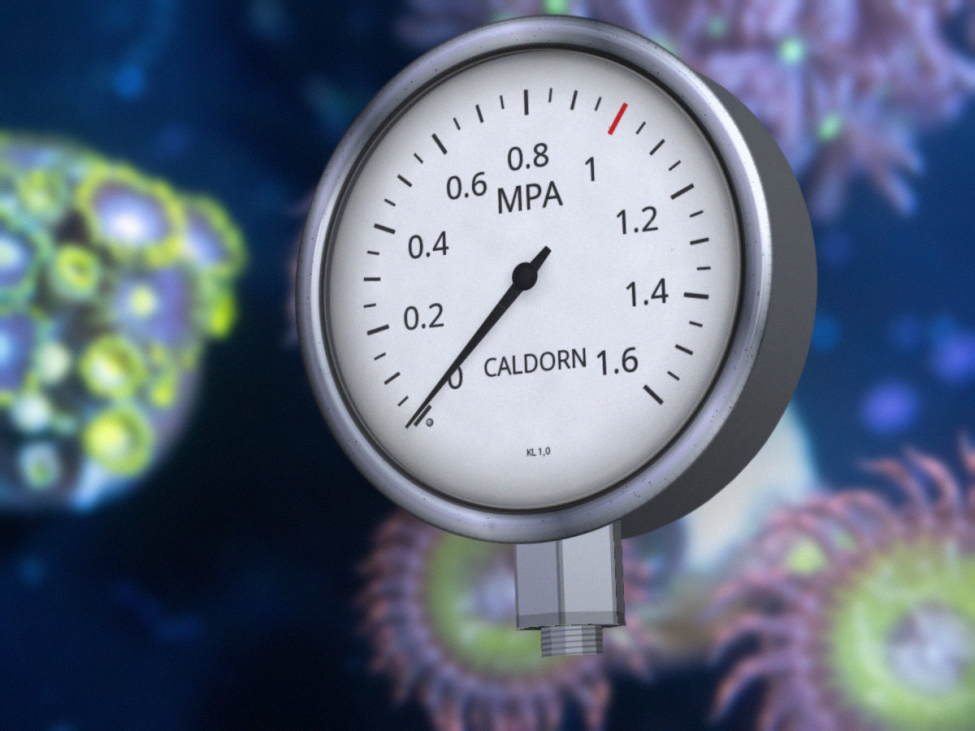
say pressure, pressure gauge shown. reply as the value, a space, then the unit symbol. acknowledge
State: 0 MPa
